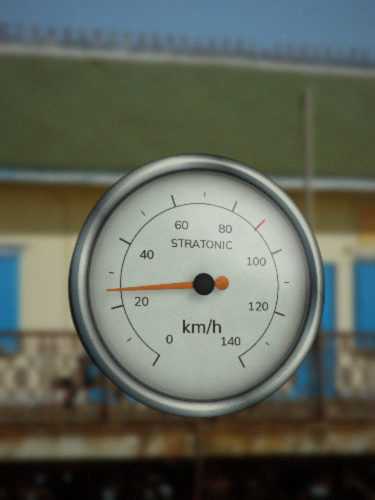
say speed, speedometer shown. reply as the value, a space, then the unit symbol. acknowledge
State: 25 km/h
